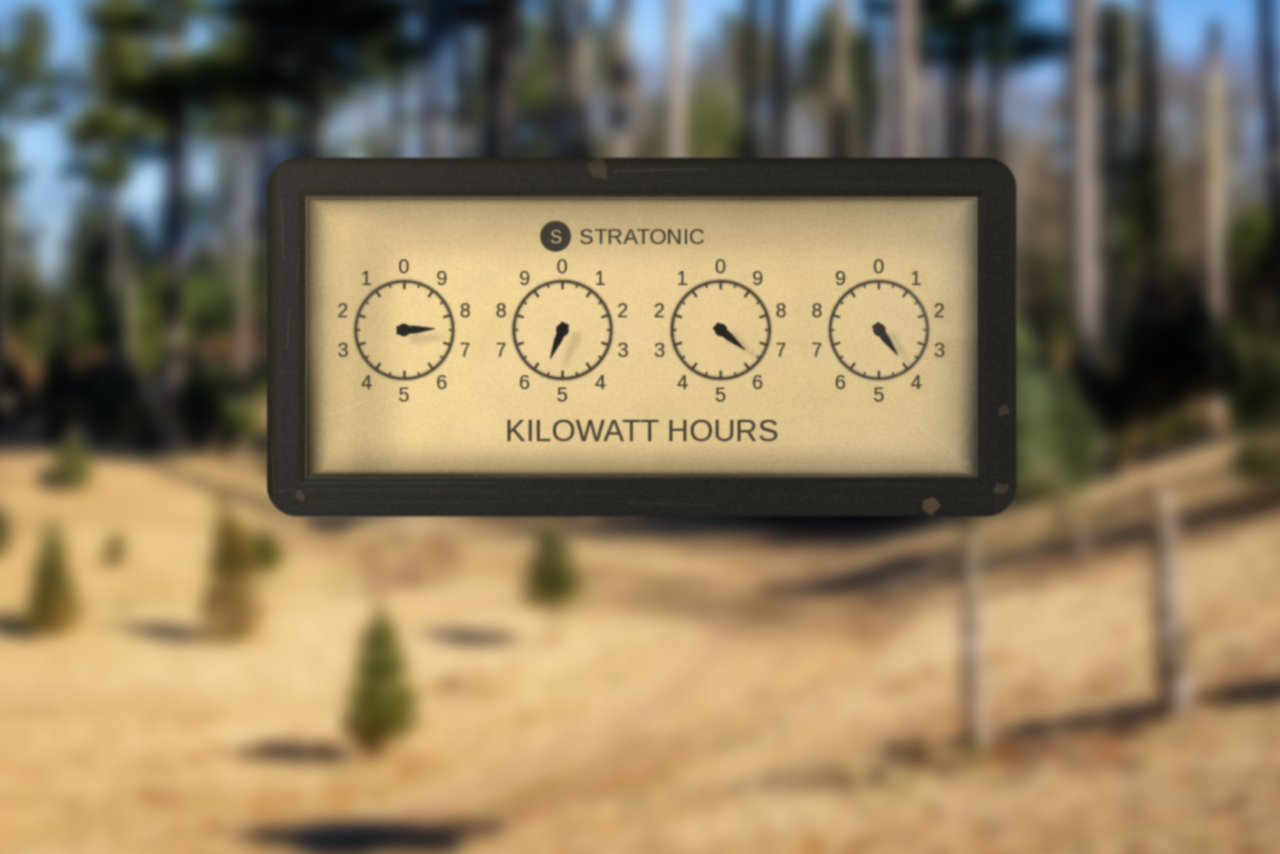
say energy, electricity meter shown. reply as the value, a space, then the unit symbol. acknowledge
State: 7564 kWh
